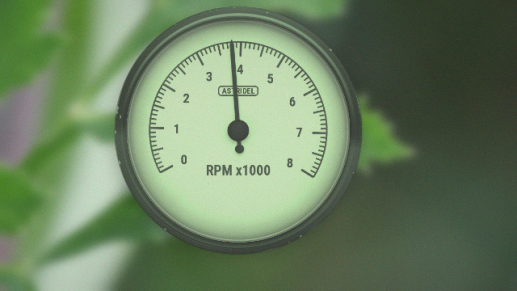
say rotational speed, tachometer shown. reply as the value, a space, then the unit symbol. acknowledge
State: 3800 rpm
